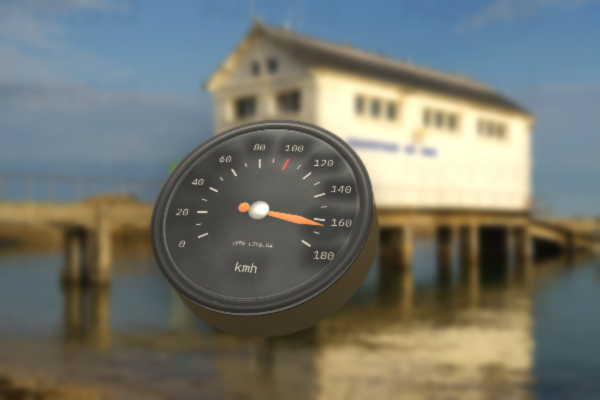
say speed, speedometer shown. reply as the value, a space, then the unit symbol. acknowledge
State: 165 km/h
